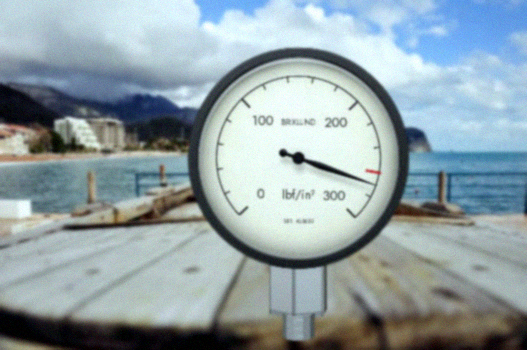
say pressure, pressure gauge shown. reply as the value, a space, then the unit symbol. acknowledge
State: 270 psi
